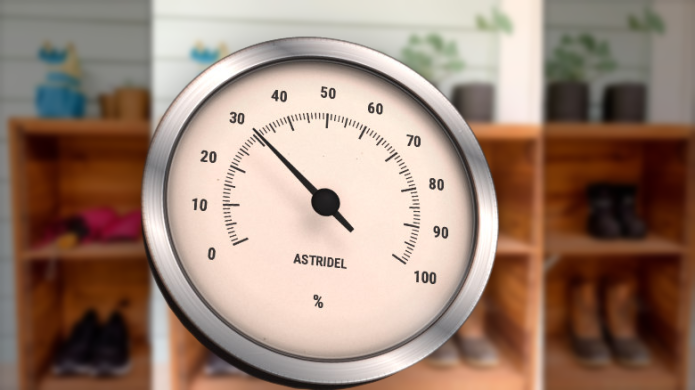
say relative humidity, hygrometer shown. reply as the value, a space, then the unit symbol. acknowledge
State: 30 %
